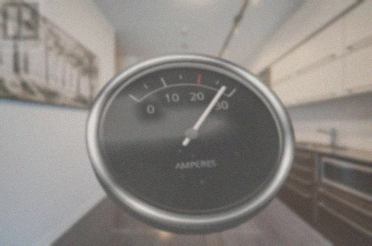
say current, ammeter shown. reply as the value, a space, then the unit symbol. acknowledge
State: 27.5 A
